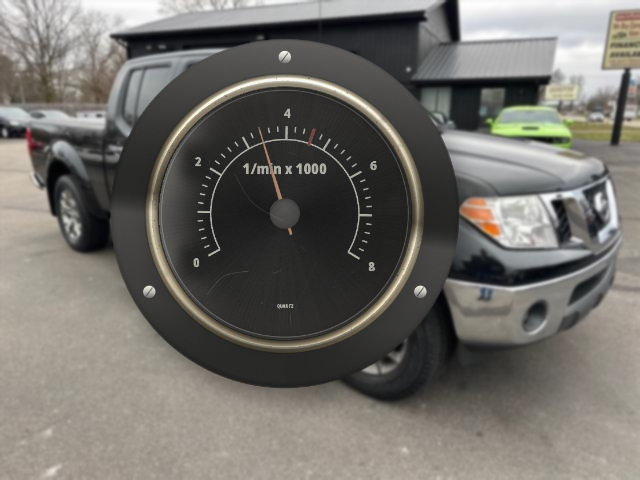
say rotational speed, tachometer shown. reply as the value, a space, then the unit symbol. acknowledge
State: 3400 rpm
